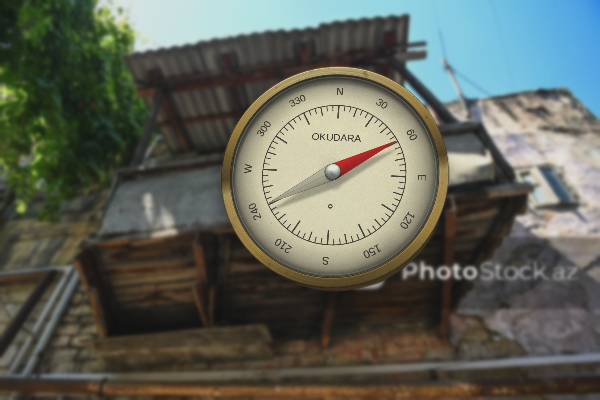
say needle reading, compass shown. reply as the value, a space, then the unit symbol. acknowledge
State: 60 °
